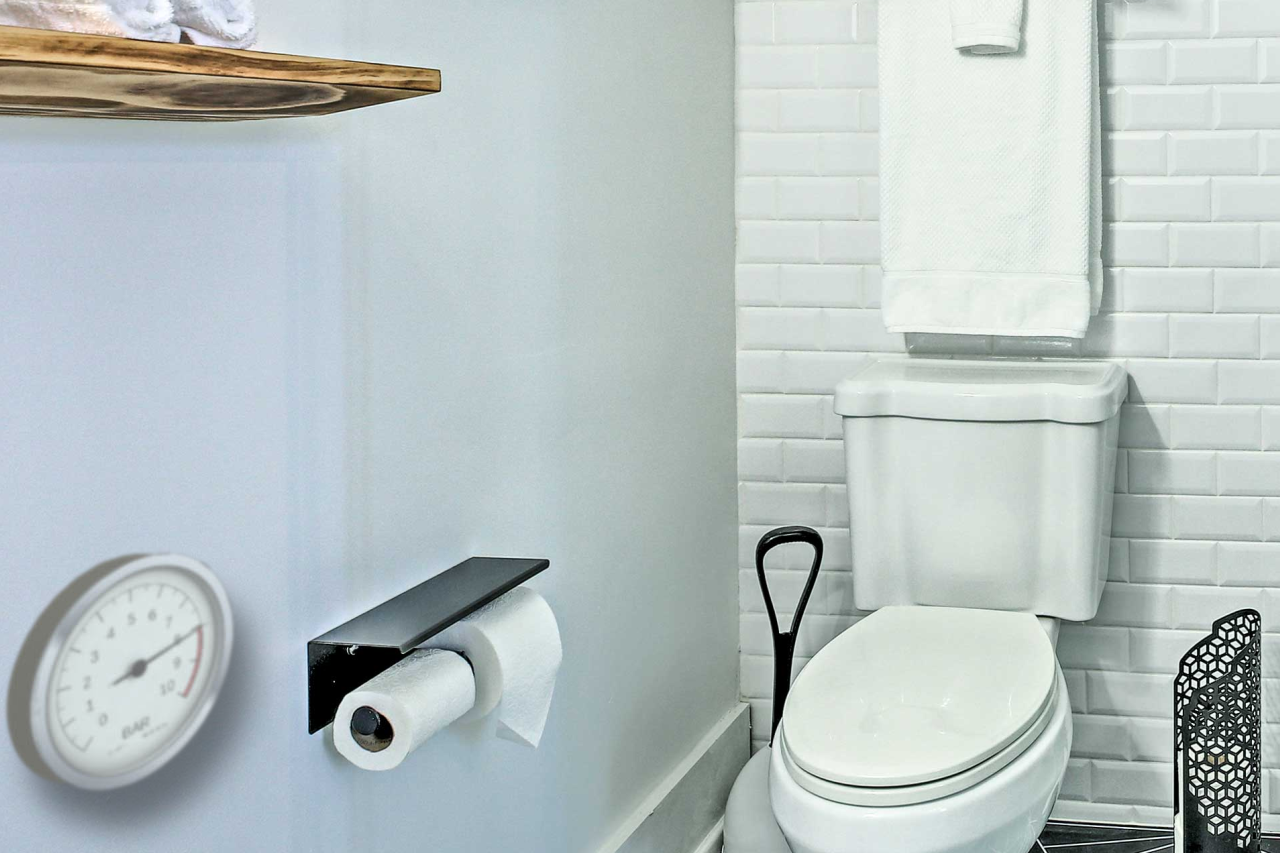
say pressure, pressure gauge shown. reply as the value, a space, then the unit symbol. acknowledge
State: 8 bar
